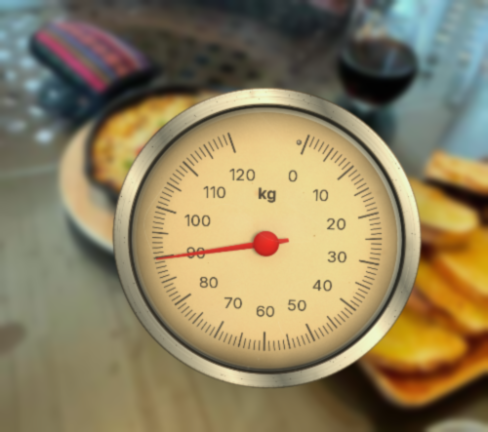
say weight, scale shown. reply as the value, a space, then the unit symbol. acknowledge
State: 90 kg
